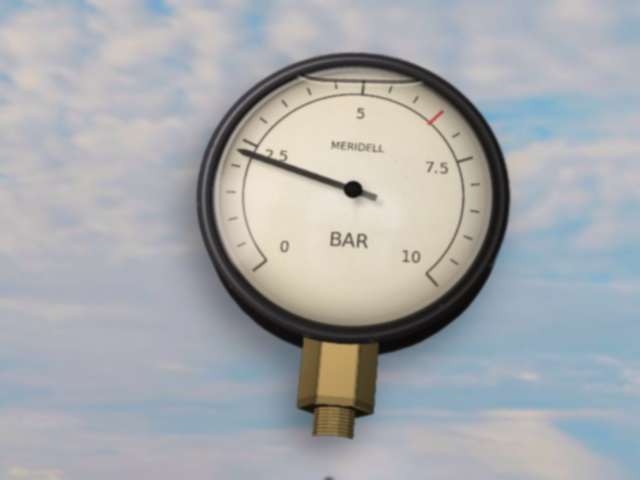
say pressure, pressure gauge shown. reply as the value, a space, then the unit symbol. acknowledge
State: 2.25 bar
